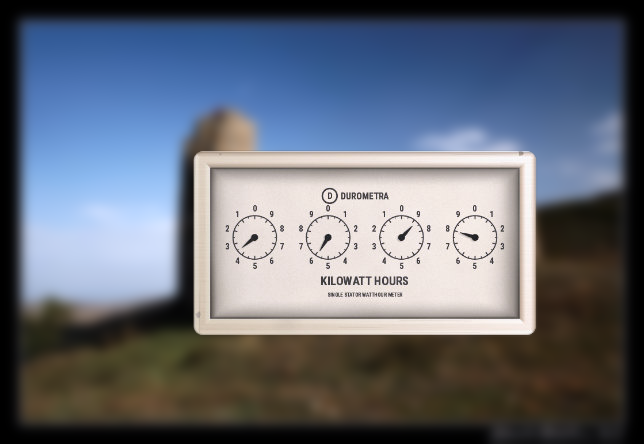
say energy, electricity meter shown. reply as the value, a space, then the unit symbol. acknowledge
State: 3588 kWh
